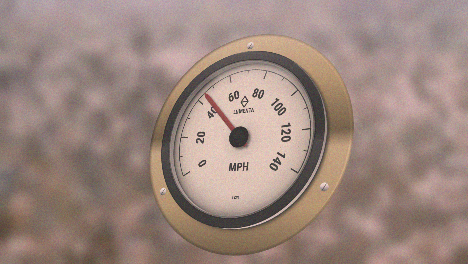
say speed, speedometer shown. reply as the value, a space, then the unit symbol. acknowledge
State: 45 mph
